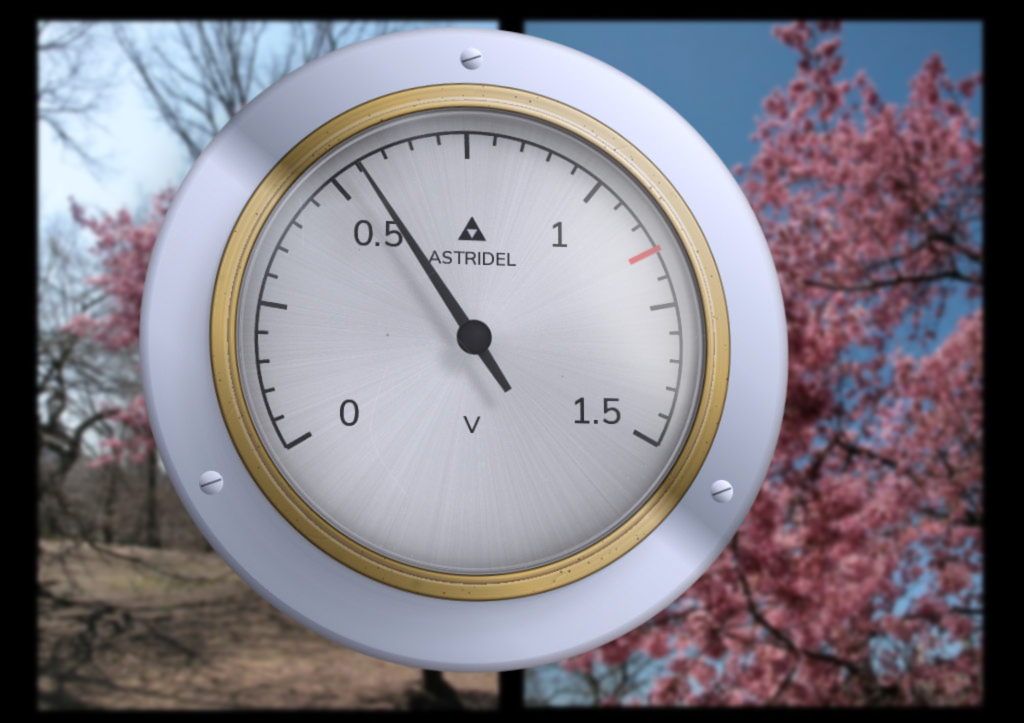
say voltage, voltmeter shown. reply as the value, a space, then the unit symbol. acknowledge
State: 0.55 V
